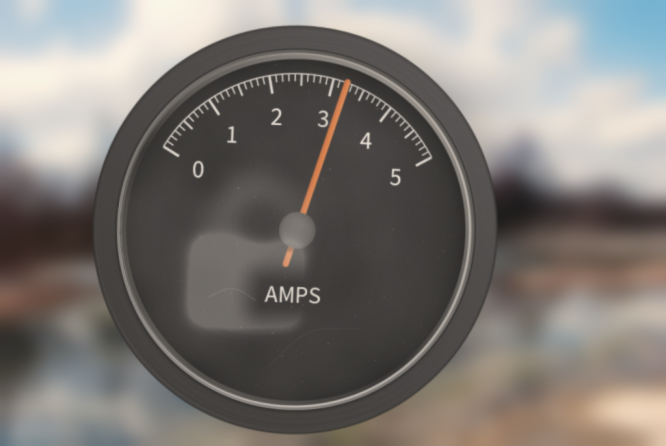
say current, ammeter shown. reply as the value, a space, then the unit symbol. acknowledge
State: 3.2 A
